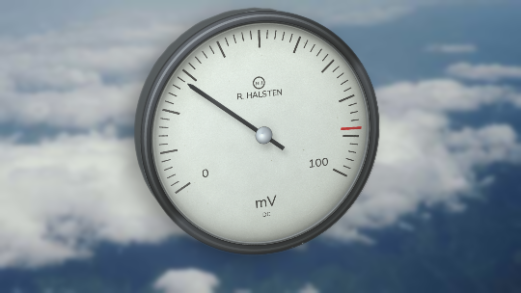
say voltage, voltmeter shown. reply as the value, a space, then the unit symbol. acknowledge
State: 28 mV
